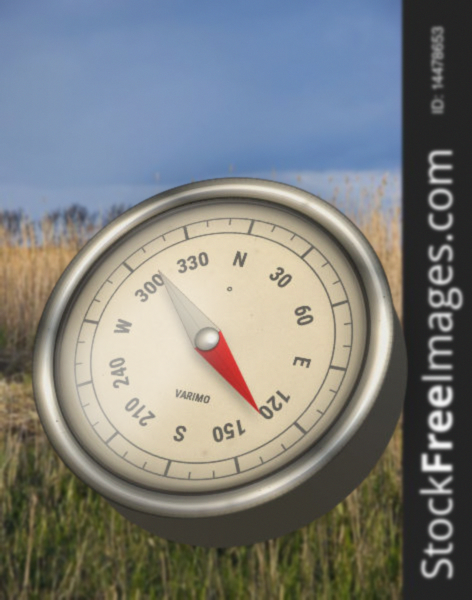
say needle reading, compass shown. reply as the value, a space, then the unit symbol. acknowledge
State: 130 °
